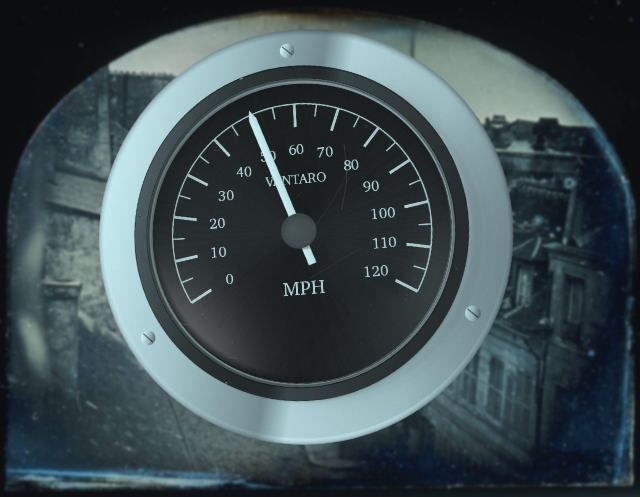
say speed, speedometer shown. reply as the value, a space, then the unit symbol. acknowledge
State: 50 mph
